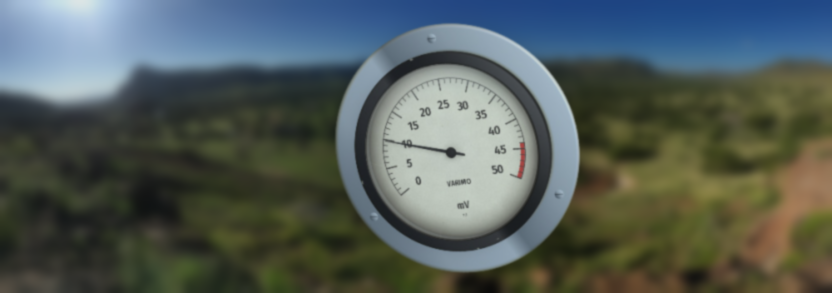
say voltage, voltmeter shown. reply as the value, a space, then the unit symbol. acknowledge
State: 10 mV
